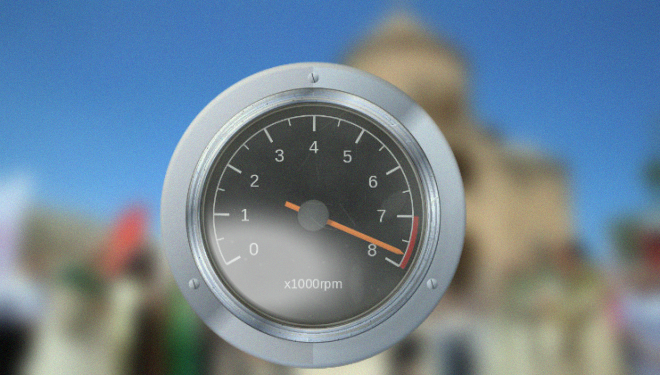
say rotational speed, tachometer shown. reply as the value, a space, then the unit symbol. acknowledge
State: 7750 rpm
